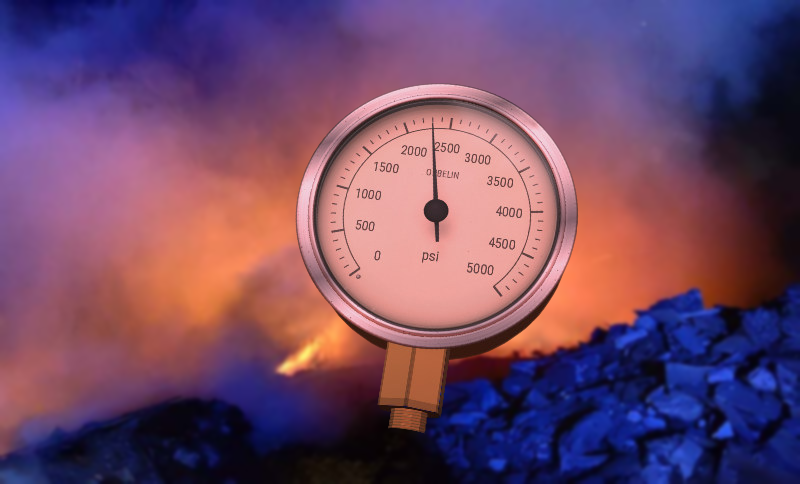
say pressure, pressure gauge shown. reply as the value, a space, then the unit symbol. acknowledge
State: 2300 psi
